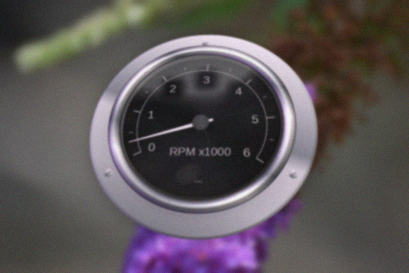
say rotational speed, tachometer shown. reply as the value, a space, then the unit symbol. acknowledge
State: 250 rpm
